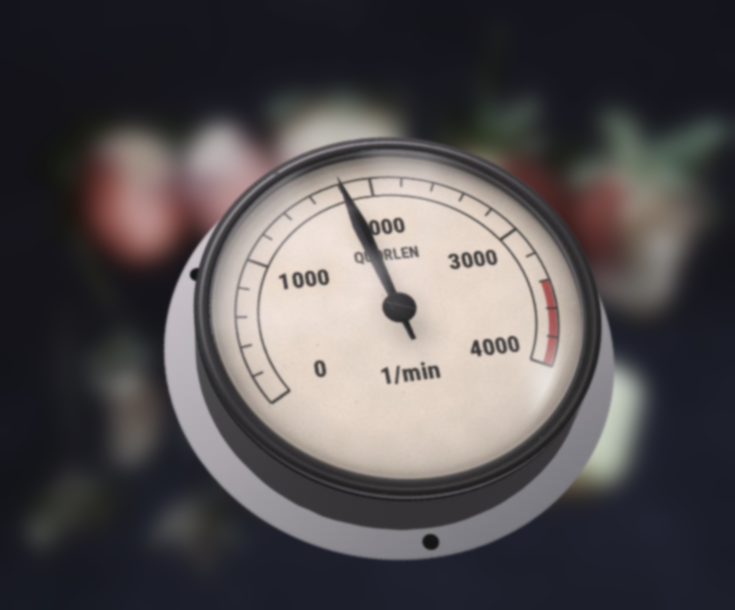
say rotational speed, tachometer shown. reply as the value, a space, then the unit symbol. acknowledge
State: 1800 rpm
